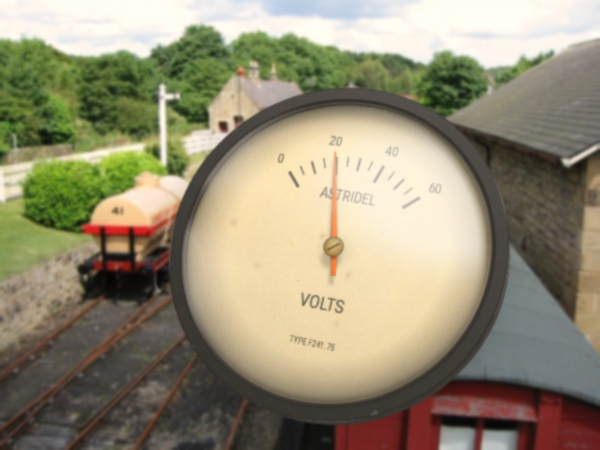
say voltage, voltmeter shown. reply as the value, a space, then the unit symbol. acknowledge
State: 20 V
